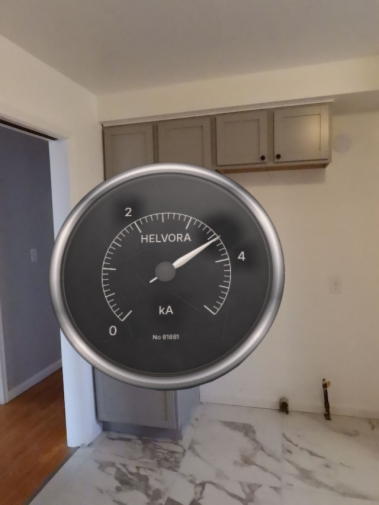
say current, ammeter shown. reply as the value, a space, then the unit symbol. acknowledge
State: 3.6 kA
